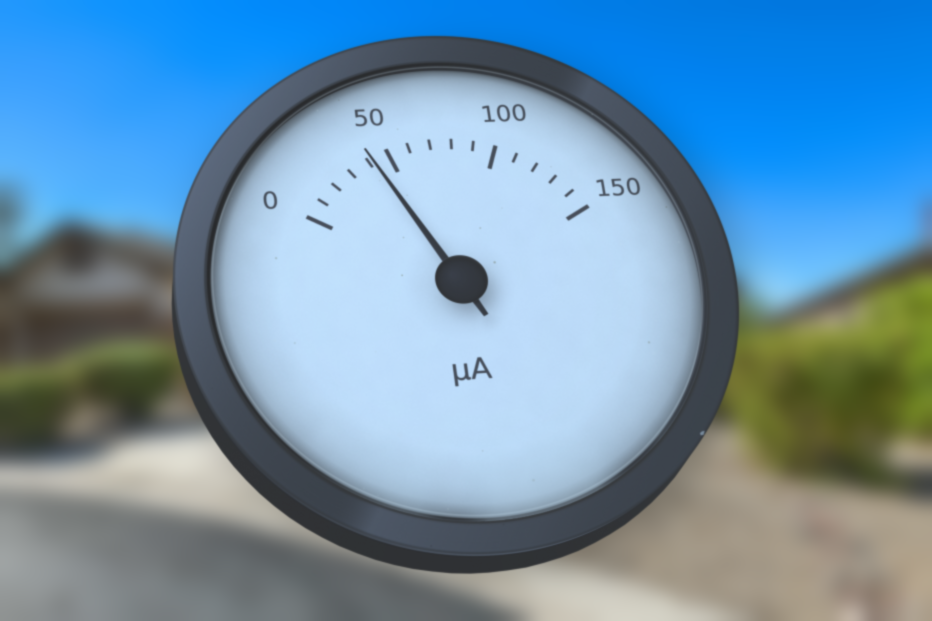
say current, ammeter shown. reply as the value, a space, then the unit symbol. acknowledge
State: 40 µA
